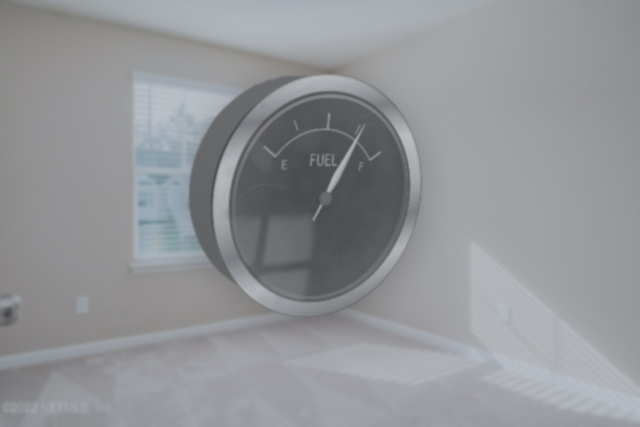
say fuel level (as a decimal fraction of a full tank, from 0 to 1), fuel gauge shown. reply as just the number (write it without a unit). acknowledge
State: 0.75
